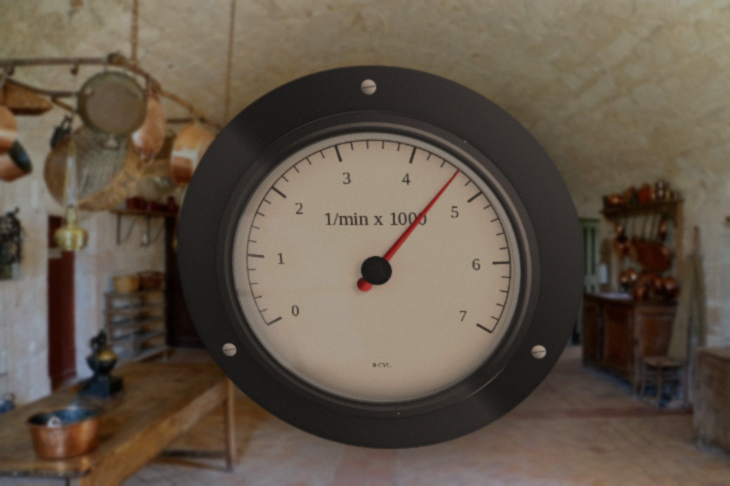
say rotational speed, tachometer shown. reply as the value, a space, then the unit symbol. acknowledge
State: 4600 rpm
